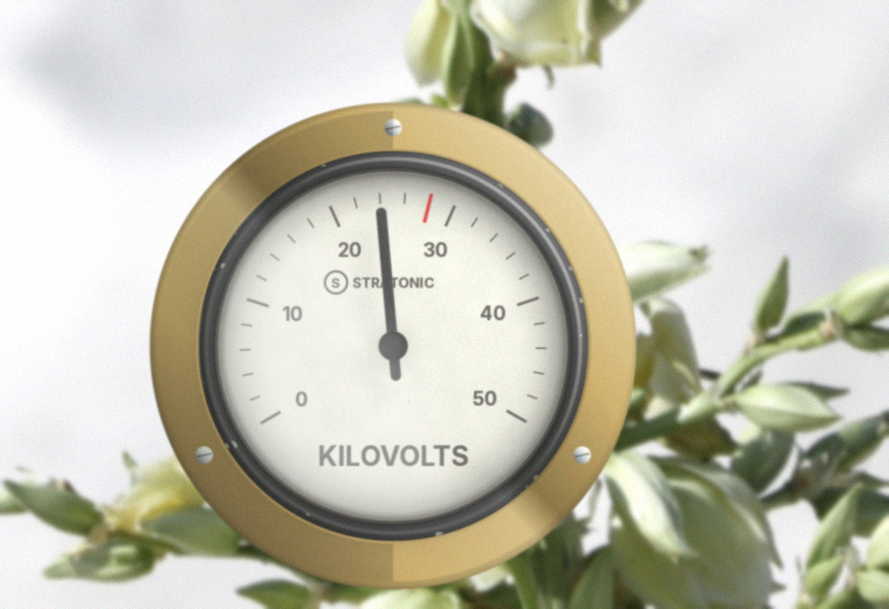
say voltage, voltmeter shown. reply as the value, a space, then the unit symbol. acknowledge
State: 24 kV
